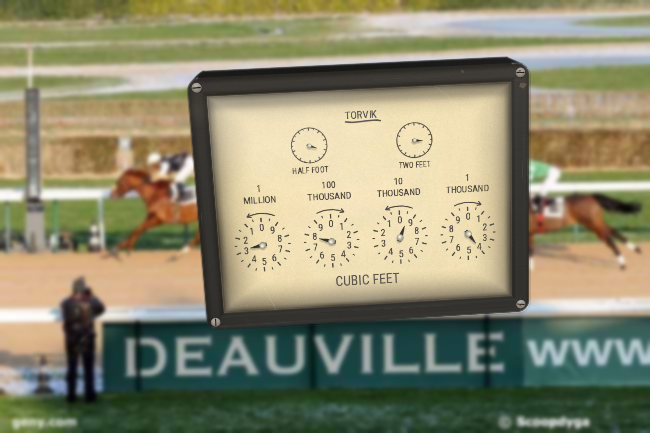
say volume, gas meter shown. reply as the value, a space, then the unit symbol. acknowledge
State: 279400 ft³
